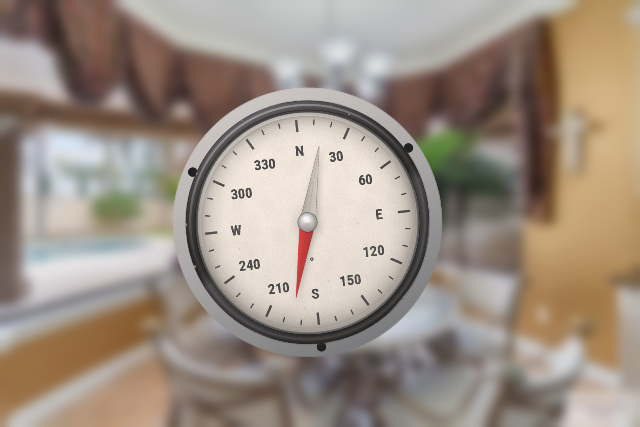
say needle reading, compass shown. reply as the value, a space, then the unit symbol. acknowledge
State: 195 °
